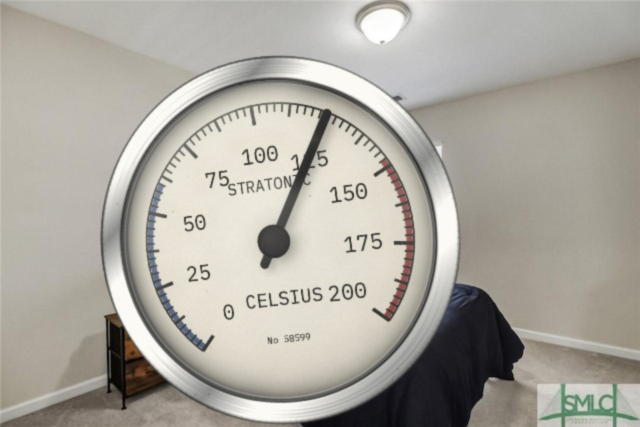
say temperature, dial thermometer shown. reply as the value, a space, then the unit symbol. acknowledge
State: 125 °C
